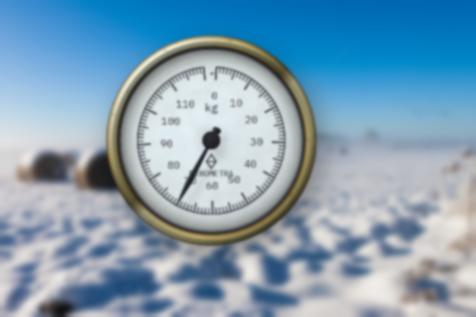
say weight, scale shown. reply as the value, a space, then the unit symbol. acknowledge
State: 70 kg
